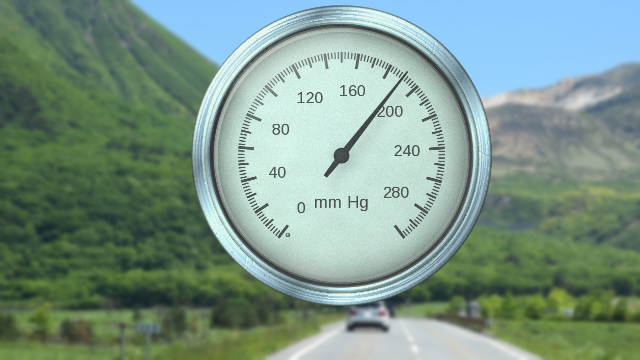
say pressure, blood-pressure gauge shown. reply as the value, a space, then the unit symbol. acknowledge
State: 190 mmHg
